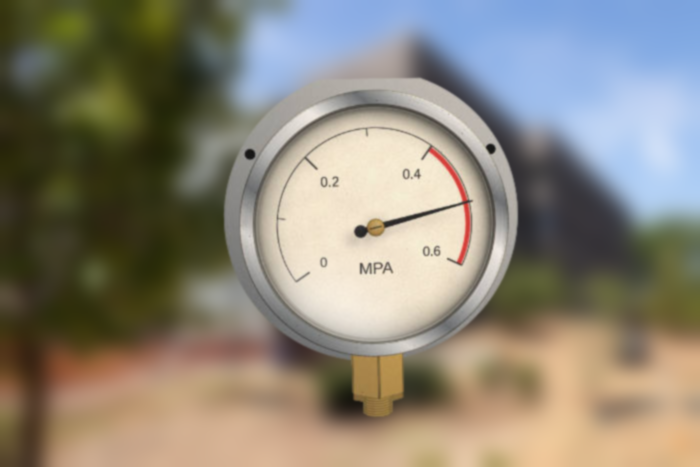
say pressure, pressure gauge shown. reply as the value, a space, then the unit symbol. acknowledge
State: 0.5 MPa
